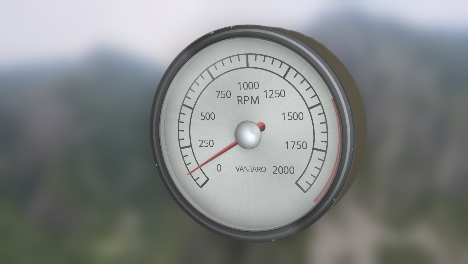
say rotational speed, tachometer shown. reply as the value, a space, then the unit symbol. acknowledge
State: 100 rpm
